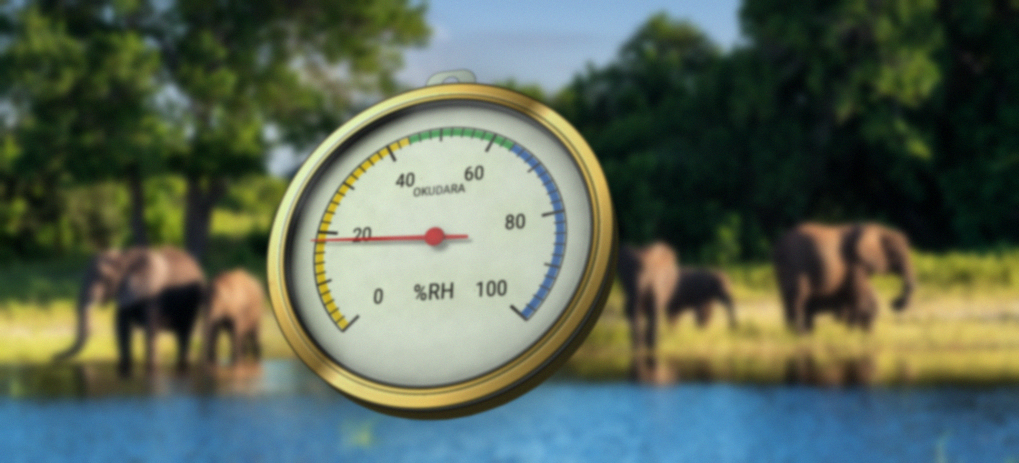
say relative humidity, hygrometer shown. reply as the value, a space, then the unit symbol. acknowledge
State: 18 %
